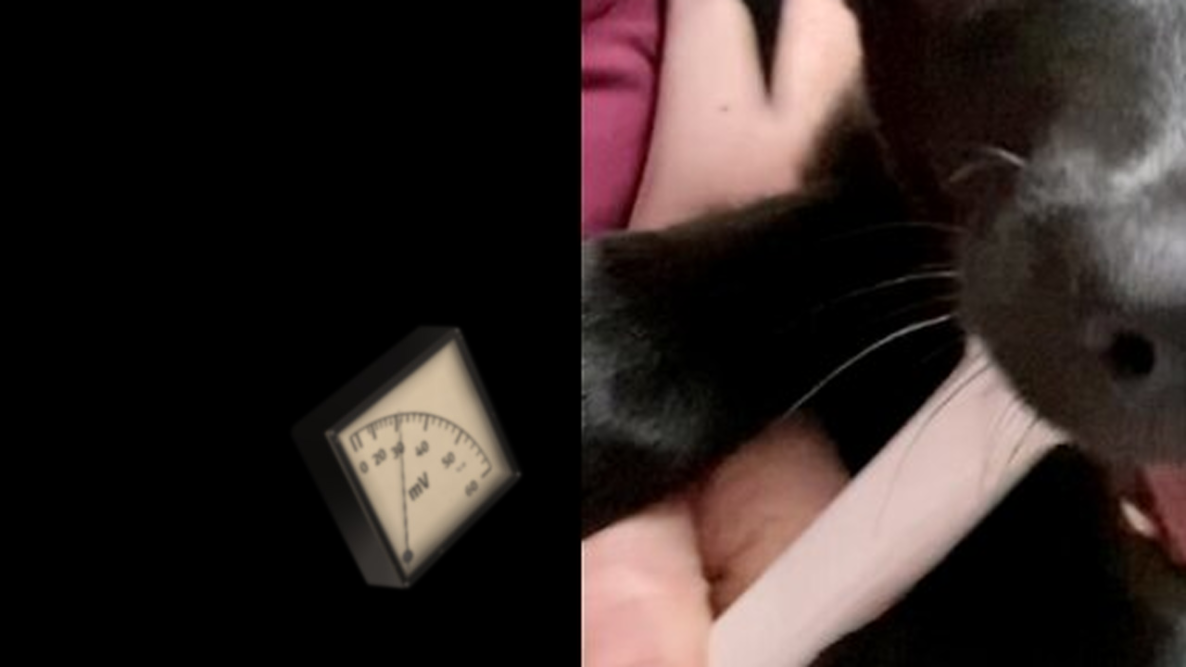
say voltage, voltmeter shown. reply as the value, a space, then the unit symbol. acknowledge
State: 30 mV
